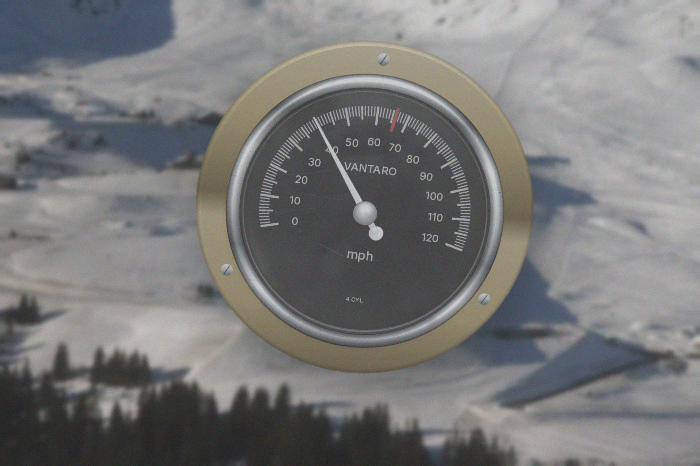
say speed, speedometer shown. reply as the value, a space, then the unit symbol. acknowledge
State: 40 mph
